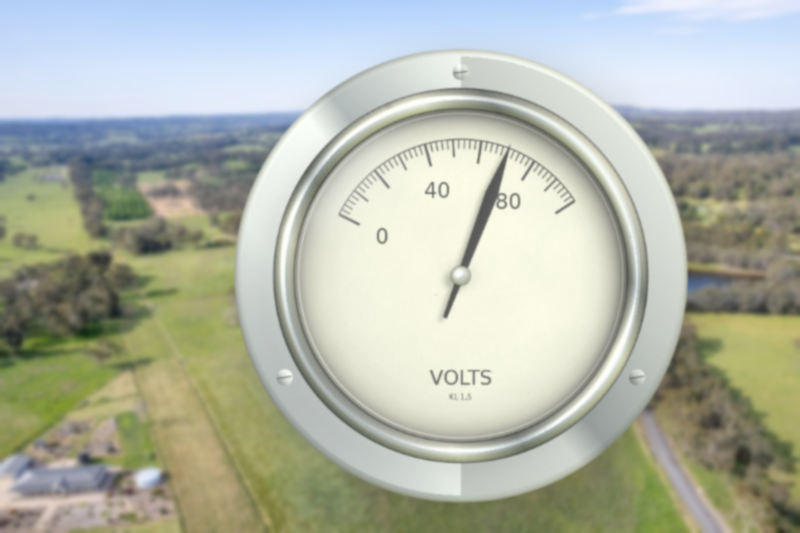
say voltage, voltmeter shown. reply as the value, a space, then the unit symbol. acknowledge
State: 70 V
